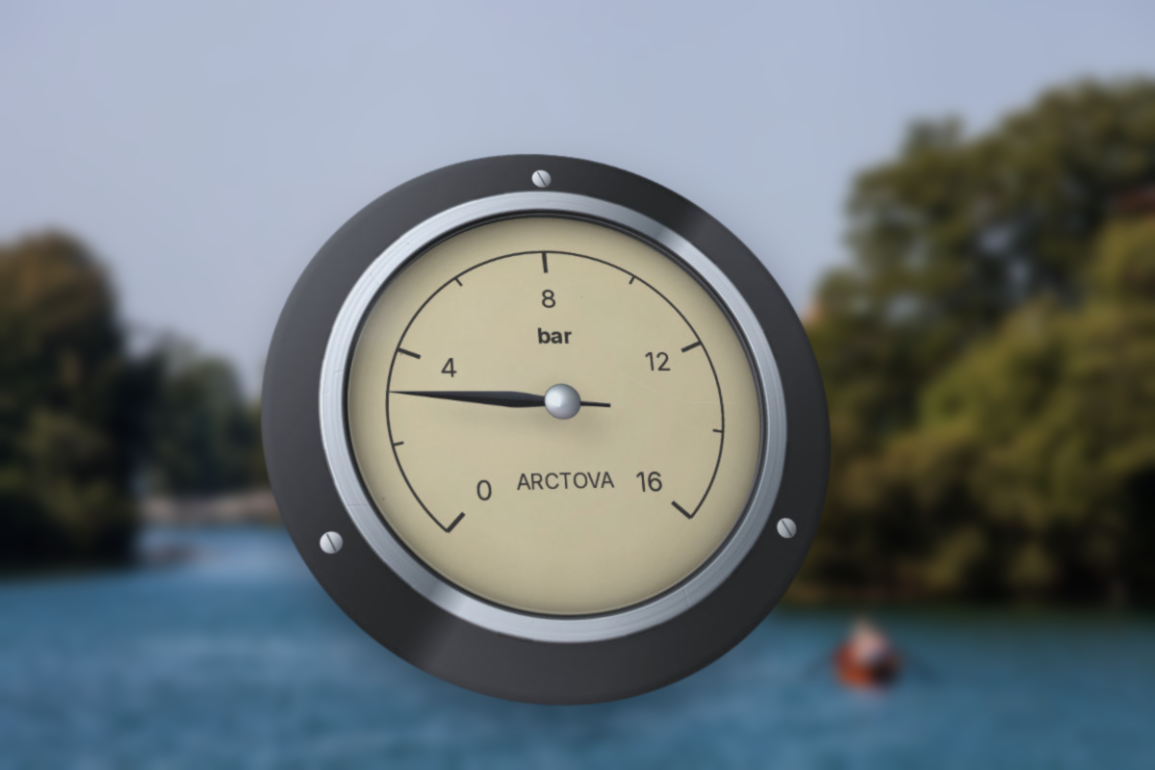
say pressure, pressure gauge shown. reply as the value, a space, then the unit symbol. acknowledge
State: 3 bar
